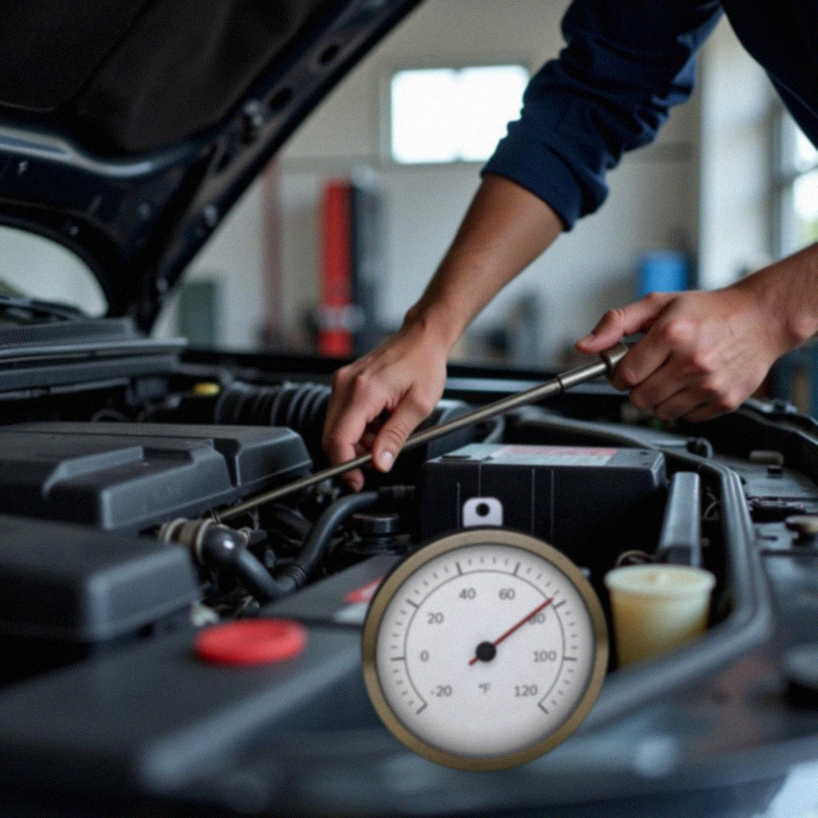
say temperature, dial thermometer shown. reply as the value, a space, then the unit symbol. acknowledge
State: 76 °F
